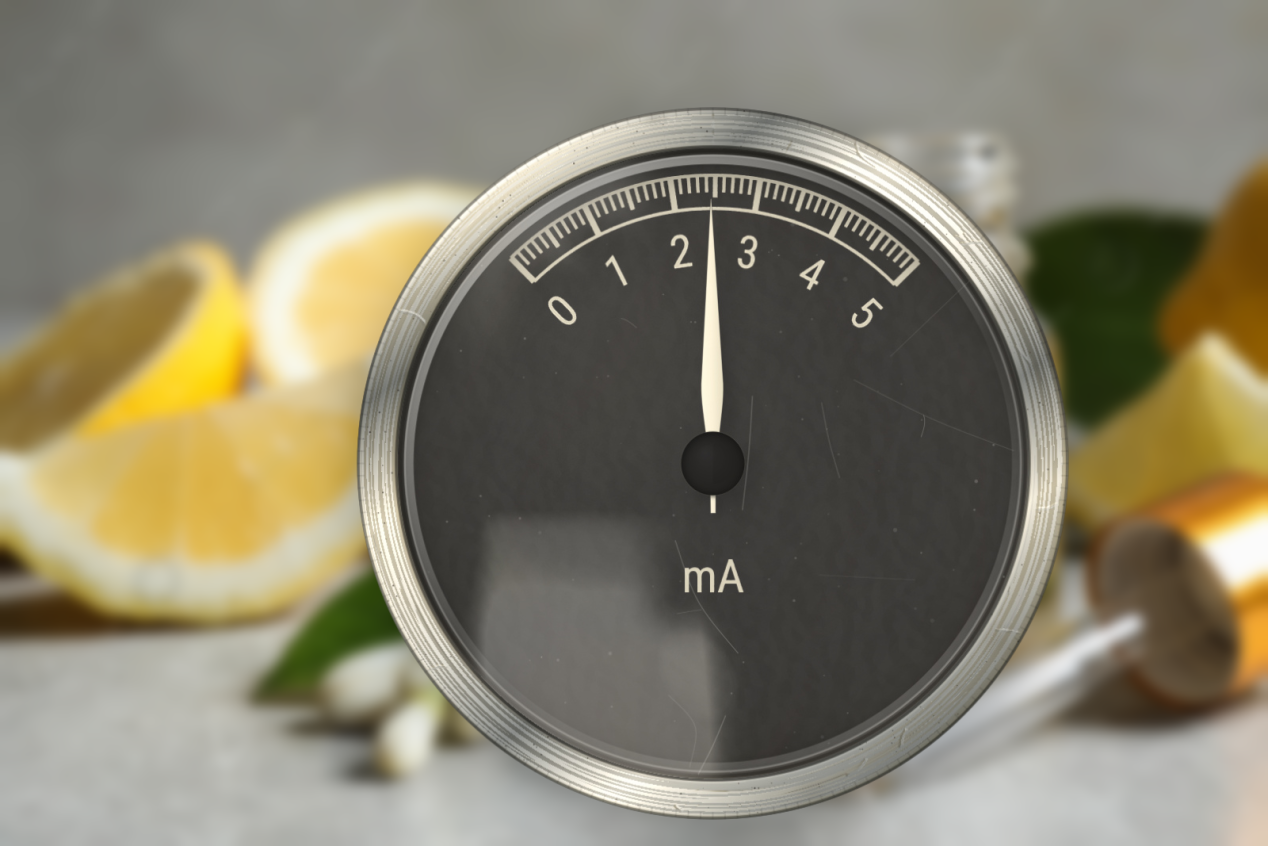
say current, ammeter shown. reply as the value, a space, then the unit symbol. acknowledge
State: 2.45 mA
